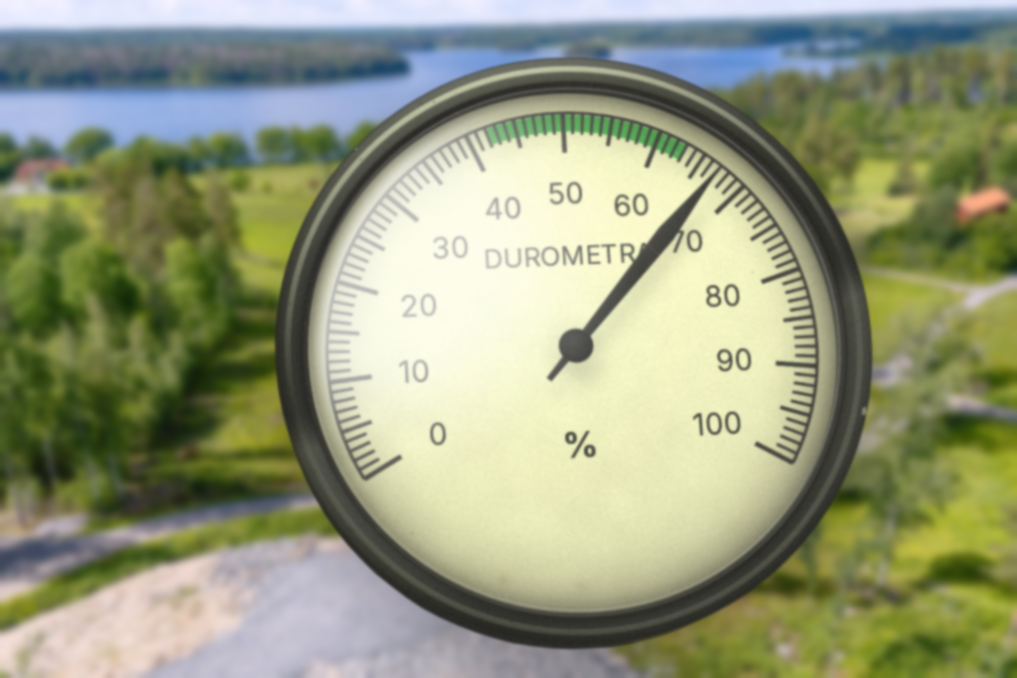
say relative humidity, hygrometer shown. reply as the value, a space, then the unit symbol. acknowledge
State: 67 %
